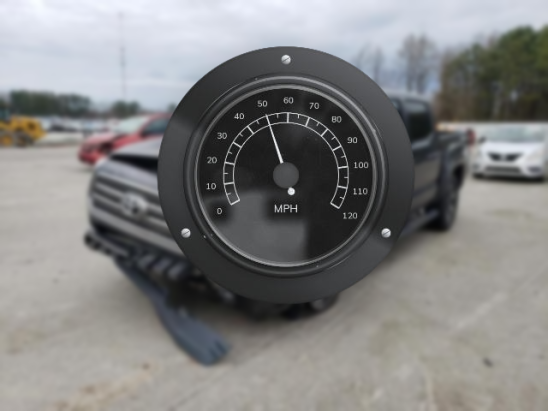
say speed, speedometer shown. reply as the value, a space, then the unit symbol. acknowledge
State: 50 mph
